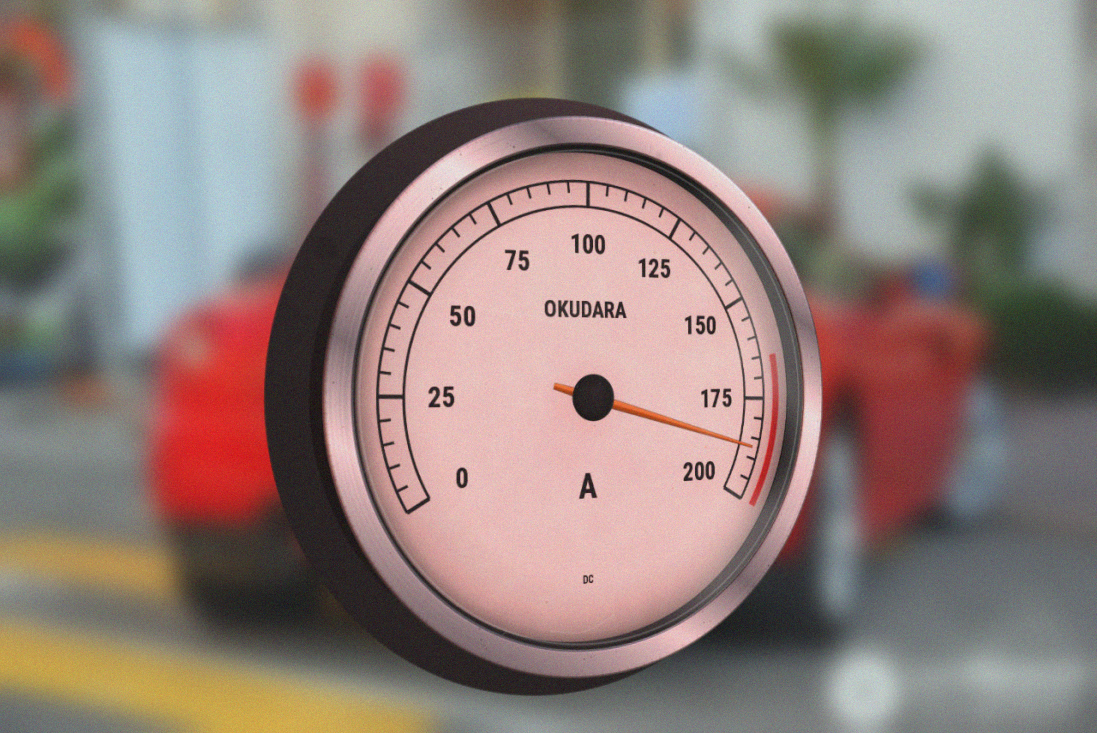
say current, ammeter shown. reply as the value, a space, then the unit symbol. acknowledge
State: 187.5 A
